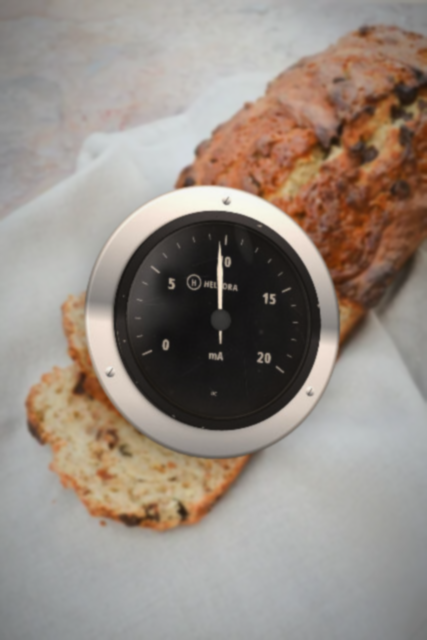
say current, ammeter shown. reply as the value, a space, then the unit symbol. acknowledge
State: 9.5 mA
